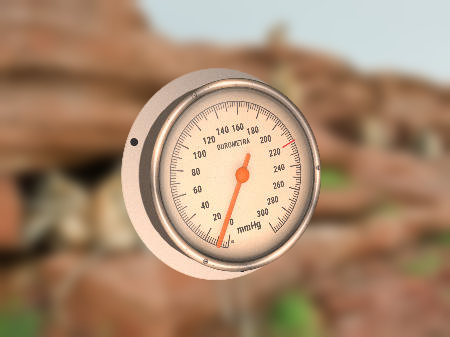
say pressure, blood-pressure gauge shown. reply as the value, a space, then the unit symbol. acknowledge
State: 10 mmHg
